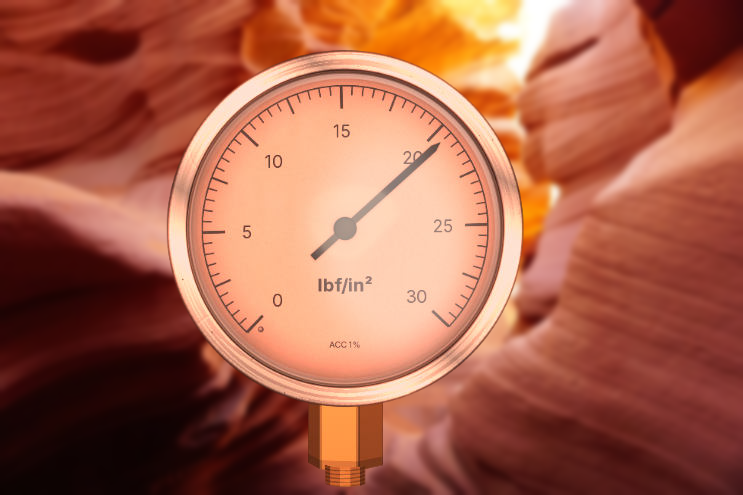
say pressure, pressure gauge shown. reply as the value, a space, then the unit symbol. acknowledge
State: 20.5 psi
